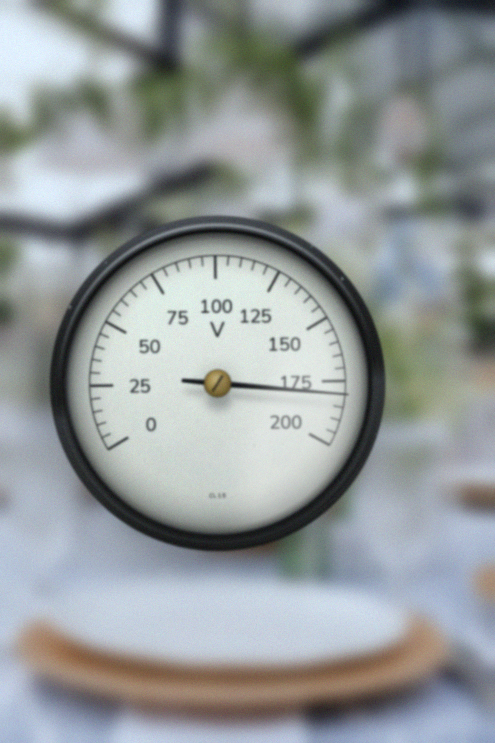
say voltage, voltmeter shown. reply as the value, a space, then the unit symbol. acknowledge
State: 180 V
